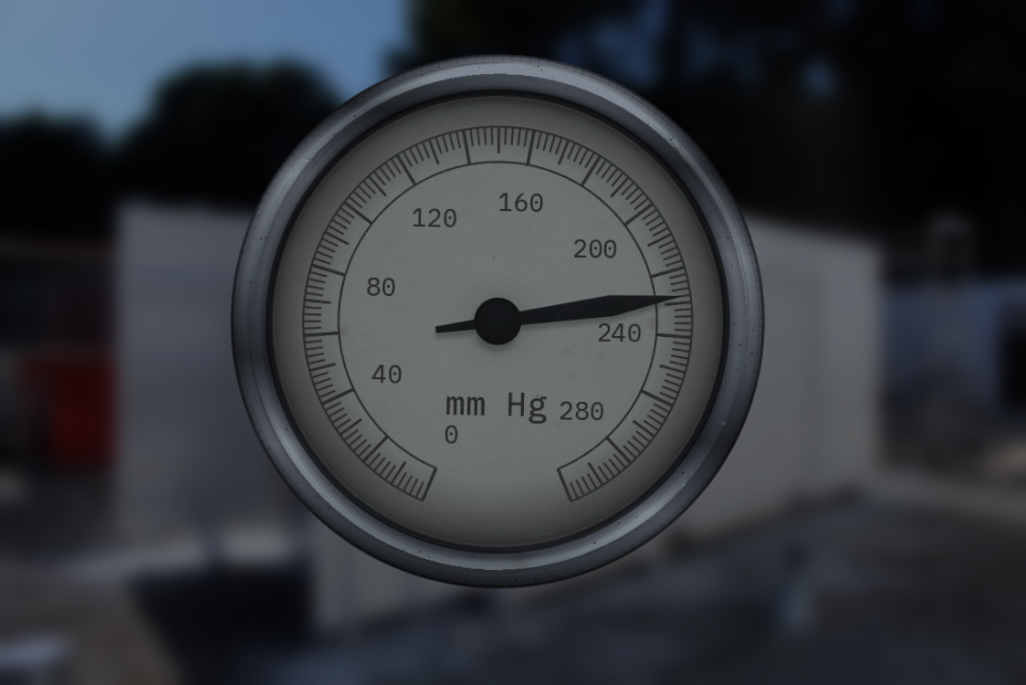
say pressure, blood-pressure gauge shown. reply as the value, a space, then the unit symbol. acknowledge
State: 228 mmHg
